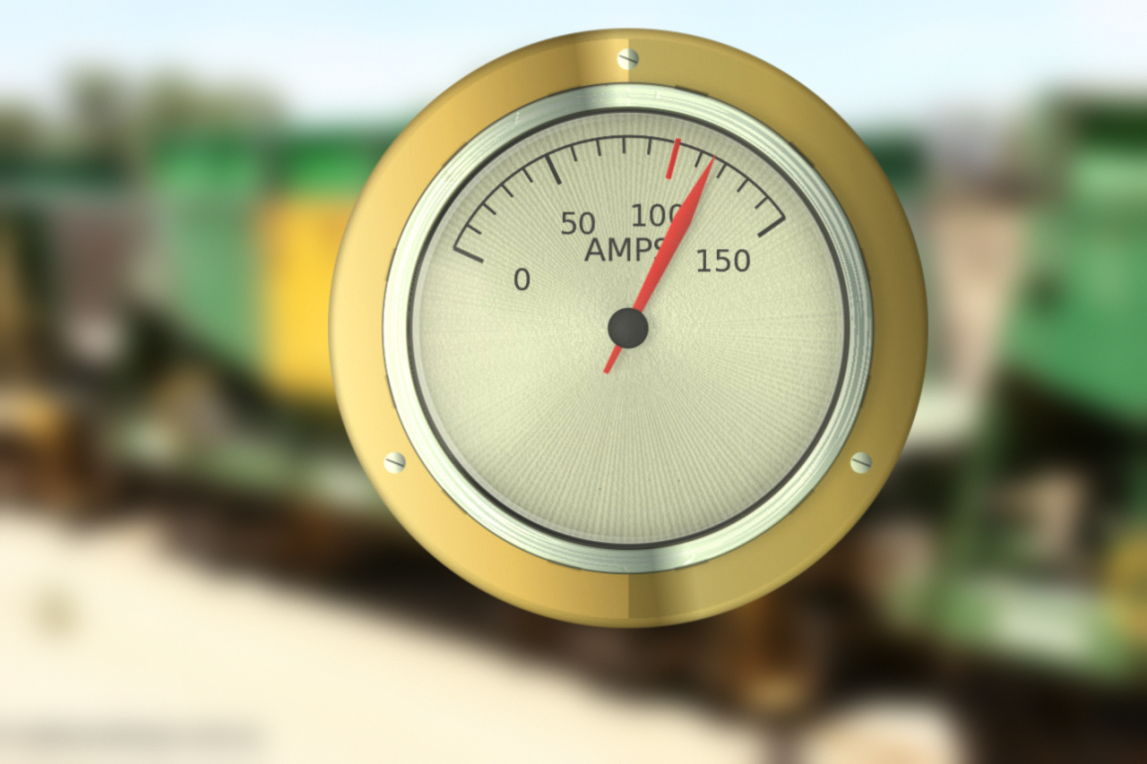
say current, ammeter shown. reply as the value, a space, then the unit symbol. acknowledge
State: 115 A
